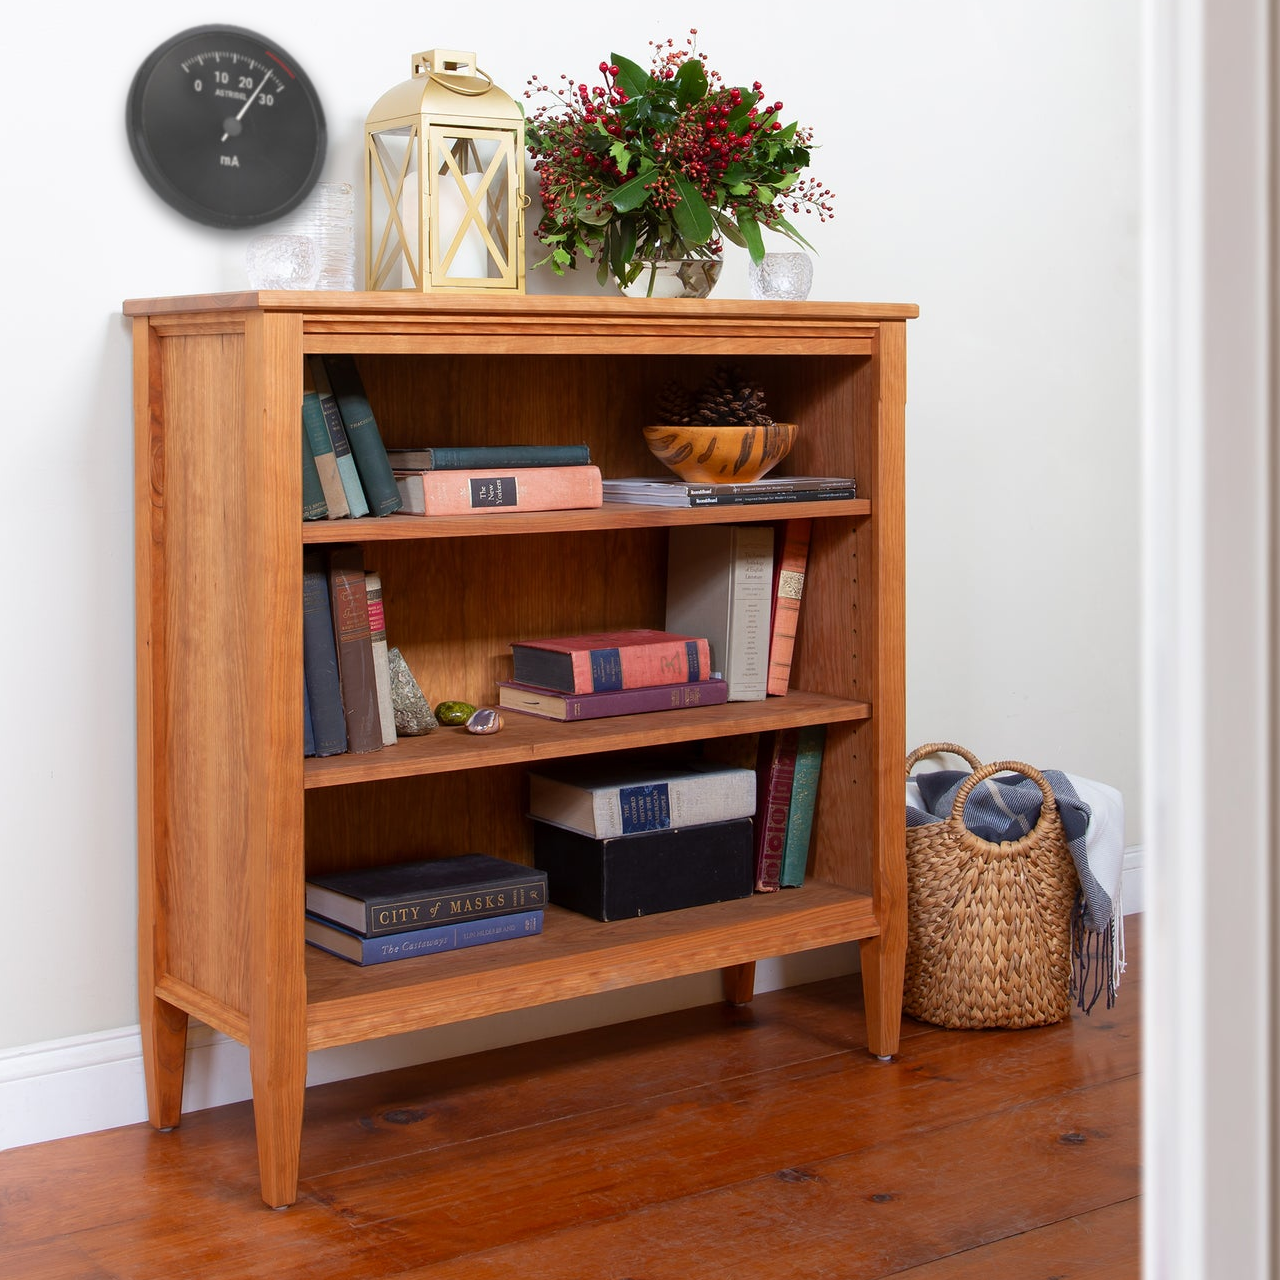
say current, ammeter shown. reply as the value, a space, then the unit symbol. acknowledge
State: 25 mA
